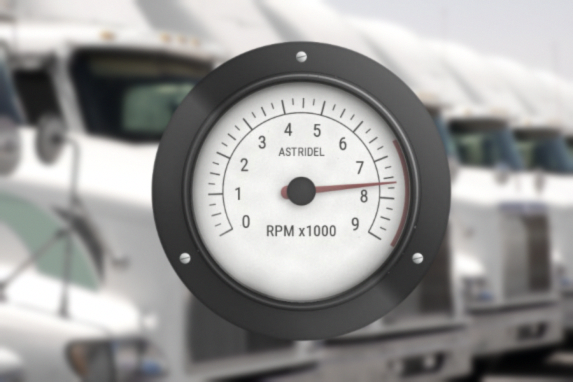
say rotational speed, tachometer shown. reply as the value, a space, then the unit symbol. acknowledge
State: 7625 rpm
